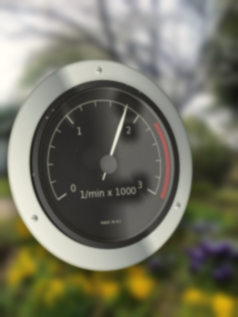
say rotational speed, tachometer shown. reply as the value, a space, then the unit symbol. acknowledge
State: 1800 rpm
